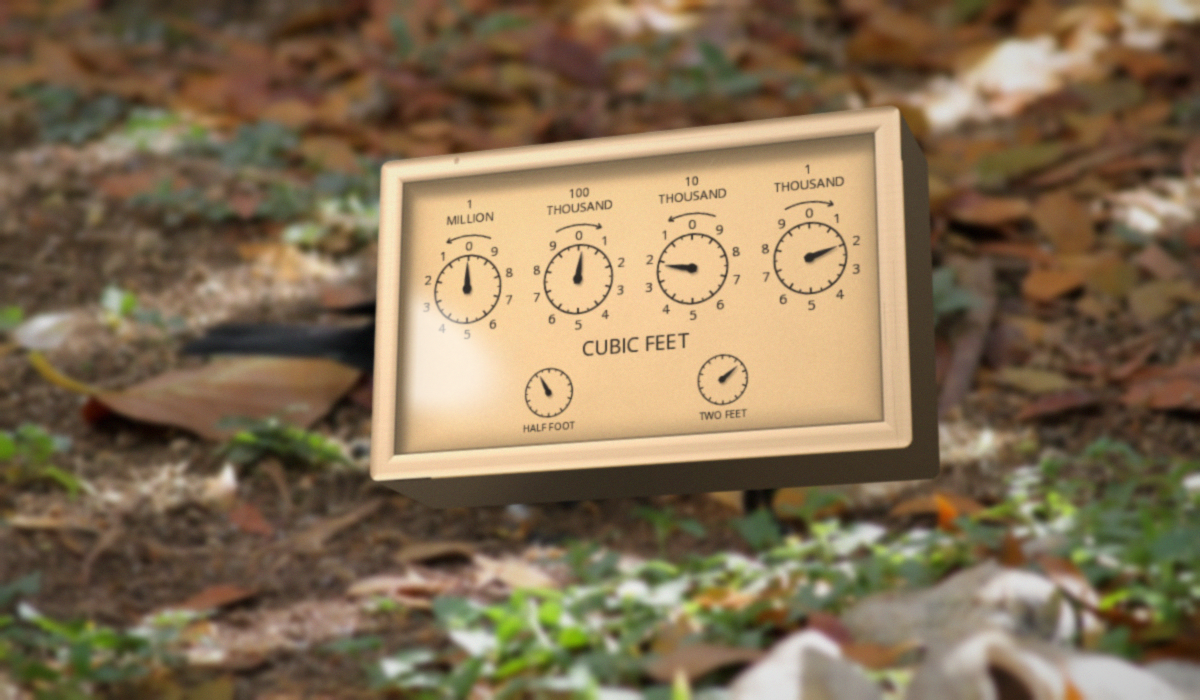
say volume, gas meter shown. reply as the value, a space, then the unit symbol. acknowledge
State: 2200 ft³
